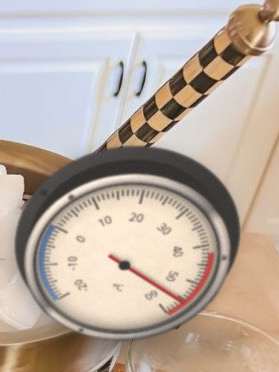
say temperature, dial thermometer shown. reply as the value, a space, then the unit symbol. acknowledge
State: 55 °C
